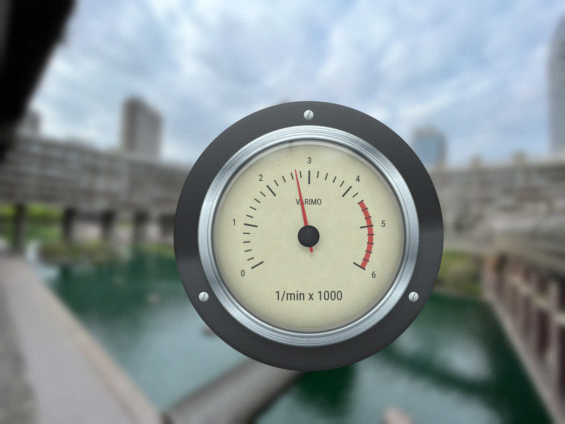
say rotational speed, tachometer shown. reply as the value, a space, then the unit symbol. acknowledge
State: 2700 rpm
